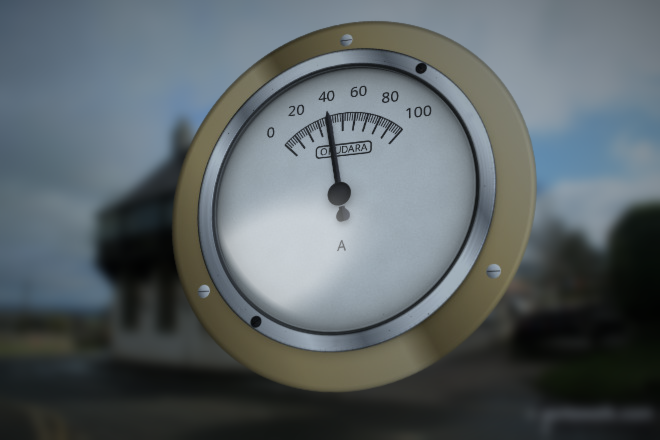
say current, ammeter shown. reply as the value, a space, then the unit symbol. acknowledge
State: 40 A
